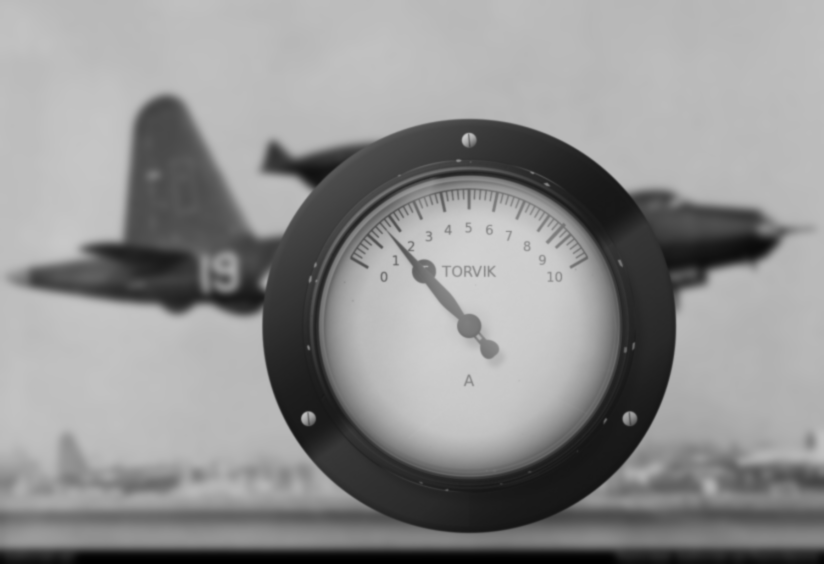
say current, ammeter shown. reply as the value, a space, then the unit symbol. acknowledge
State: 1.6 A
